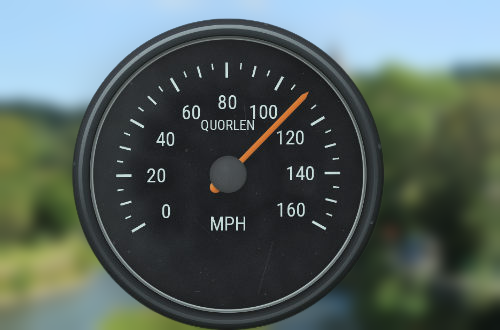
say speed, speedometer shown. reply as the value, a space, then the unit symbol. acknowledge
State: 110 mph
